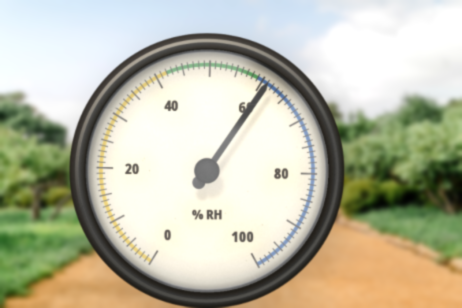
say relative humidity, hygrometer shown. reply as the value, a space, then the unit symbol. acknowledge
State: 61 %
